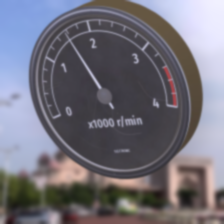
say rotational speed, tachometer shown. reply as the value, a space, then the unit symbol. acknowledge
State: 1600 rpm
